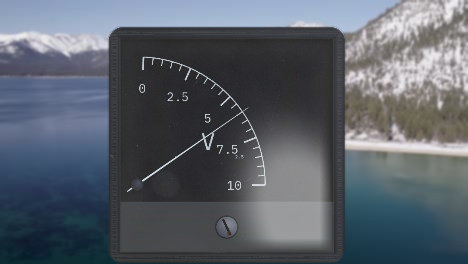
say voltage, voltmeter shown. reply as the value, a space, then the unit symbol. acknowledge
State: 6 V
